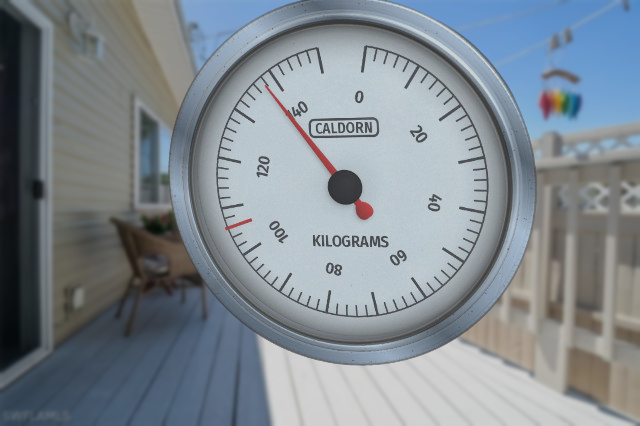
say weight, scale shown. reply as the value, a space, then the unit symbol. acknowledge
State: 138 kg
